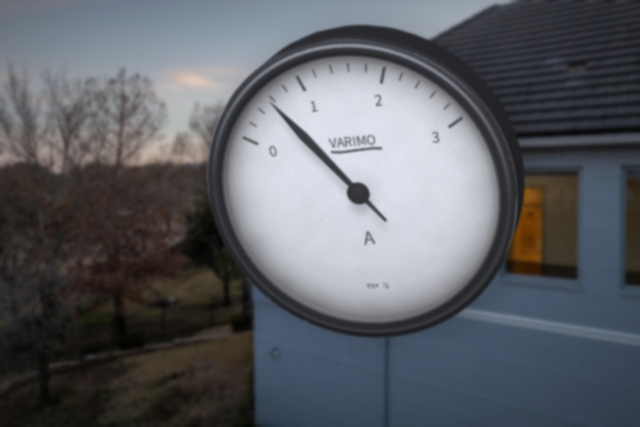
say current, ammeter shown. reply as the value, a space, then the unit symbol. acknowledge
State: 0.6 A
